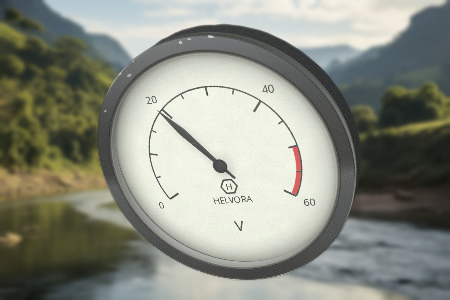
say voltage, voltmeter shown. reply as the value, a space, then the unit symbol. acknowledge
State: 20 V
